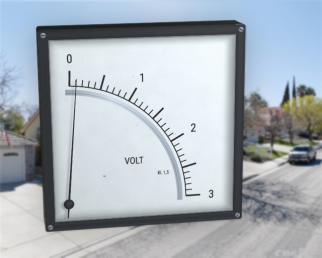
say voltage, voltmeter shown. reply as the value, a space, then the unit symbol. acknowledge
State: 0.1 V
